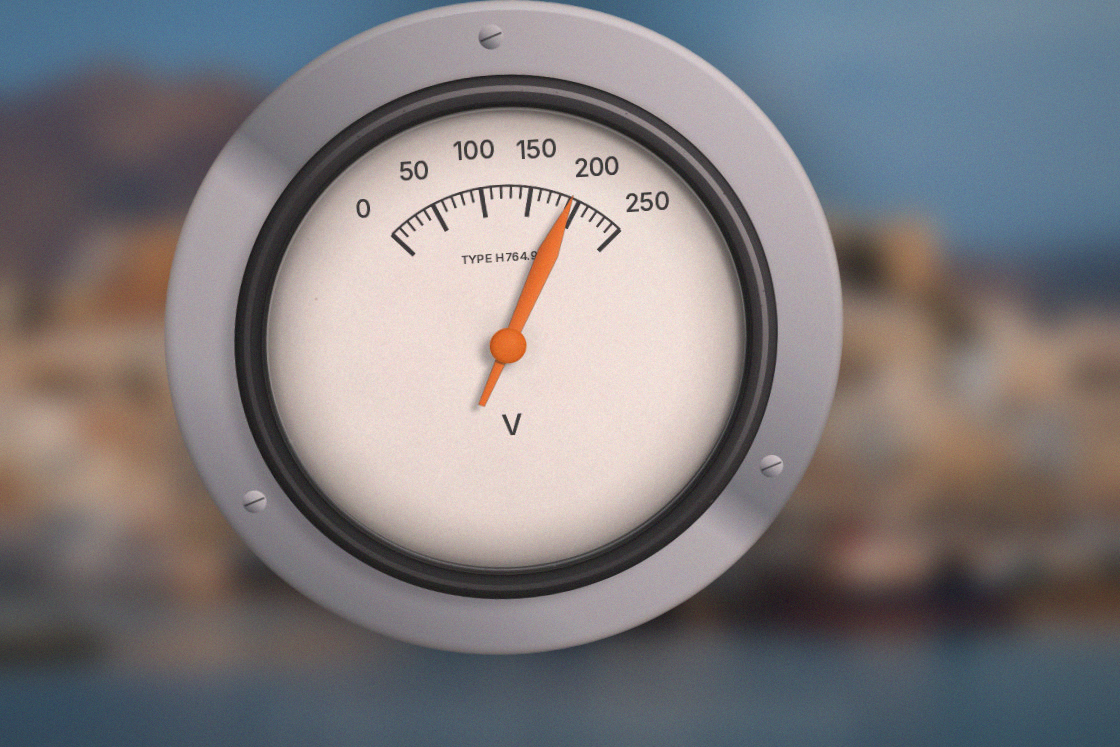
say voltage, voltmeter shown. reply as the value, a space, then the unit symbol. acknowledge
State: 190 V
